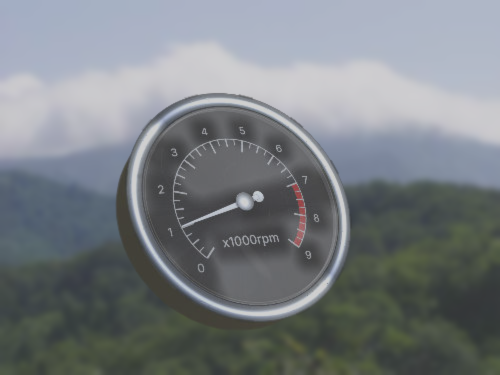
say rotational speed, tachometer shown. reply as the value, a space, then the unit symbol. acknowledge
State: 1000 rpm
